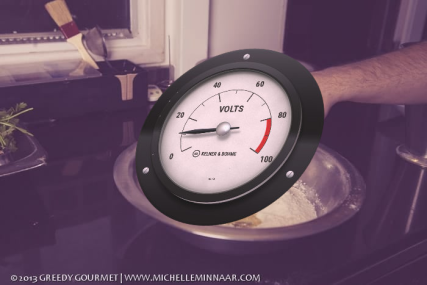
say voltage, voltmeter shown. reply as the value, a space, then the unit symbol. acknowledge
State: 10 V
